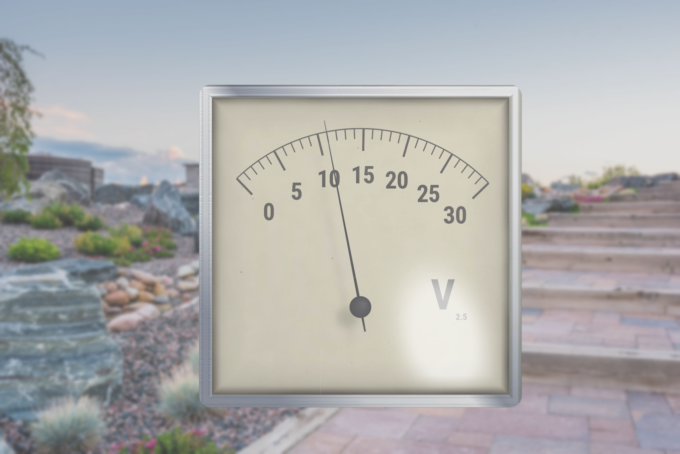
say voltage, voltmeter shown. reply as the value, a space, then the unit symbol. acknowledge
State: 11 V
